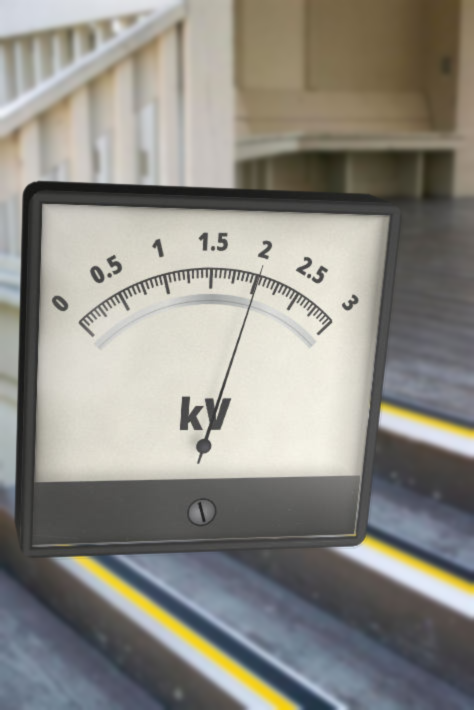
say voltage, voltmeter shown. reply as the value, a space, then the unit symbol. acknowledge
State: 2 kV
